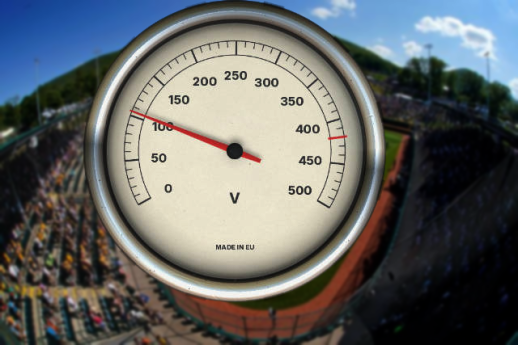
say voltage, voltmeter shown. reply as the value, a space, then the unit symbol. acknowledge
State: 105 V
